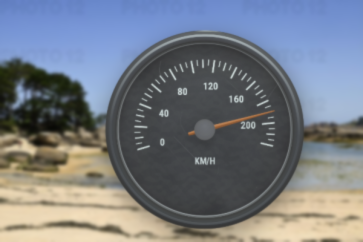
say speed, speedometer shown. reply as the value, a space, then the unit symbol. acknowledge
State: 190 km/h
